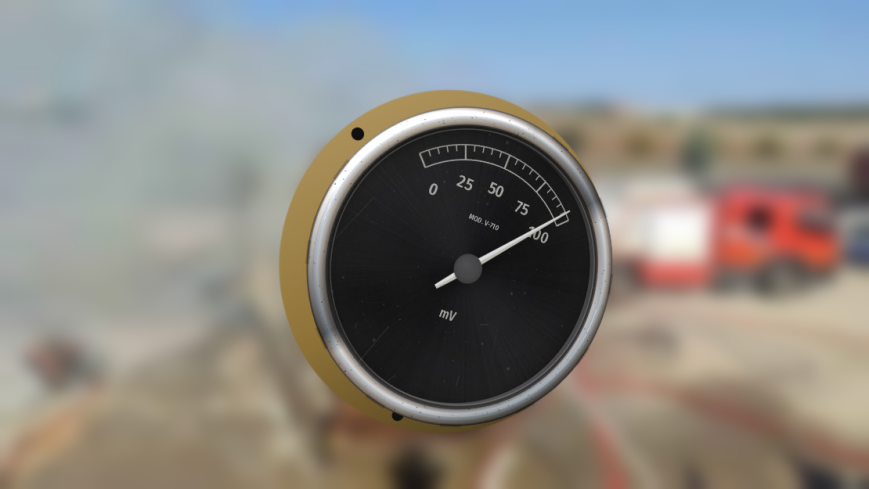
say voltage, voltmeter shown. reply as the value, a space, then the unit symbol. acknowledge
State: 95 mV
